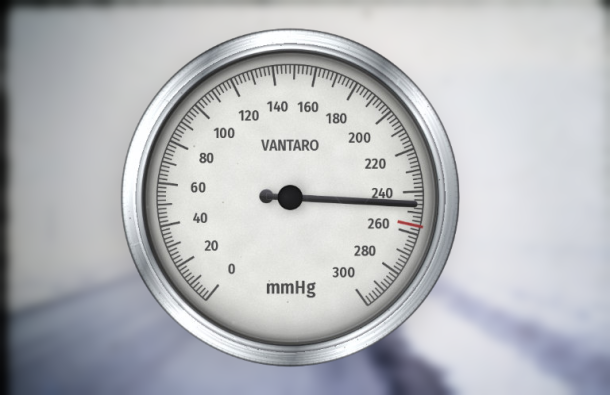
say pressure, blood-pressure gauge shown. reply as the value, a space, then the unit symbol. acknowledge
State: 246 mmHg
